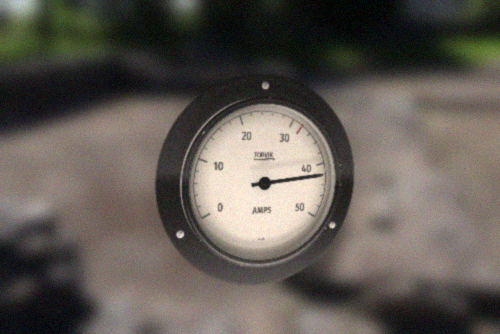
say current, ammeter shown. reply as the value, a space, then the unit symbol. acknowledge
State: 42 A
